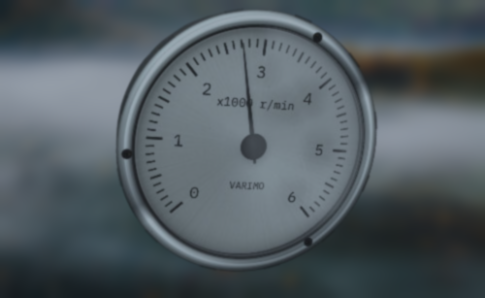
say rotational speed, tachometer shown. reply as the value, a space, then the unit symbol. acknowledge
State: 2700 rpm
